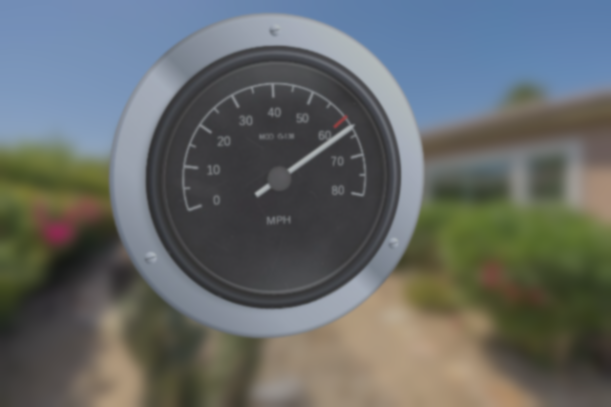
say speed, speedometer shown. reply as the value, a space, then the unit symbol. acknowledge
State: 62.5 mph
